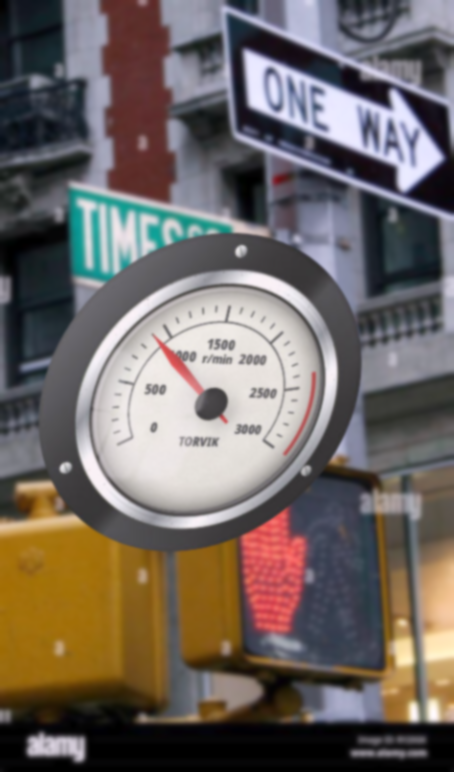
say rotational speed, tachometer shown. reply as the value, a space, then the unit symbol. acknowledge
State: 900 rpm
